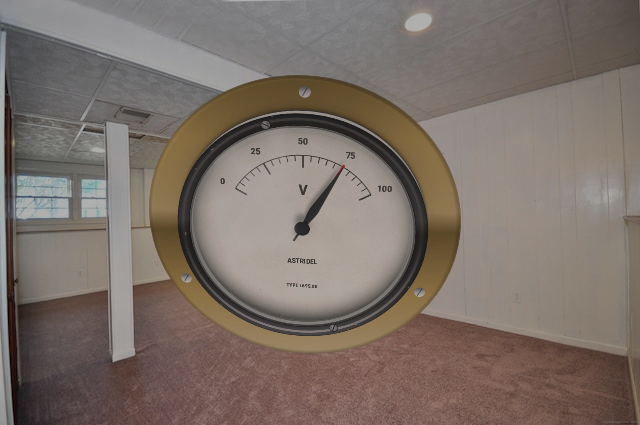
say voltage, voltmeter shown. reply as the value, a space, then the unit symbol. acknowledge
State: 75 V
